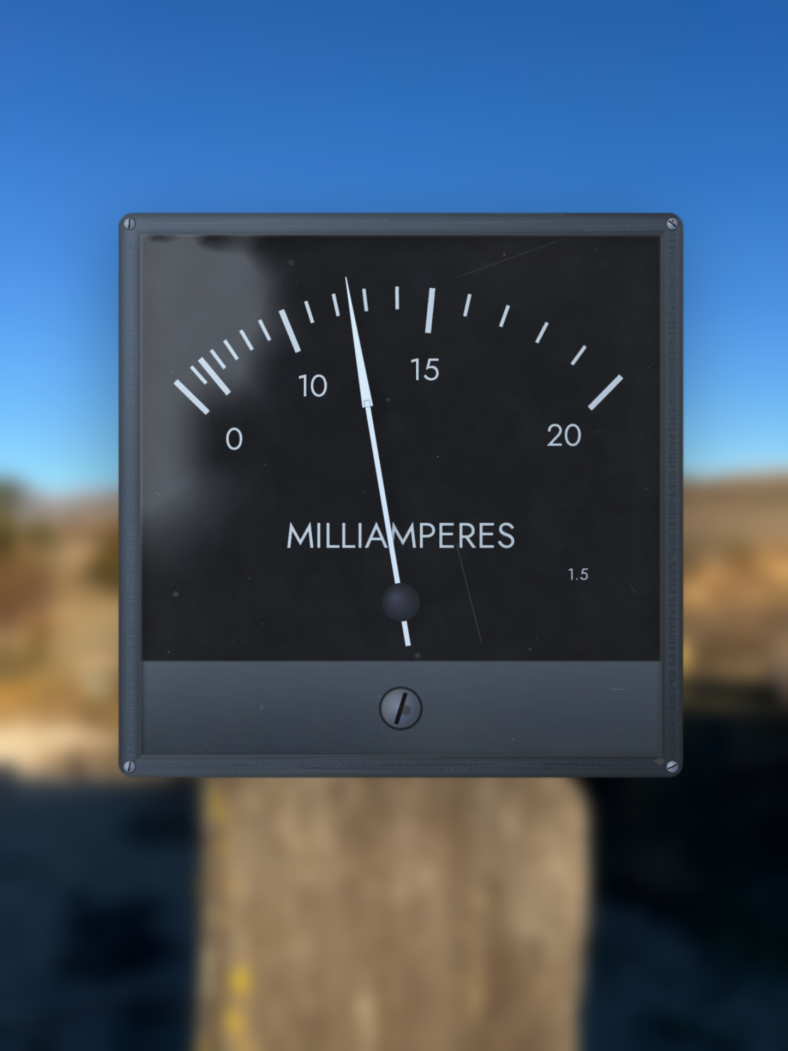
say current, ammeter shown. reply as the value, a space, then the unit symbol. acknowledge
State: 12.5 mA
